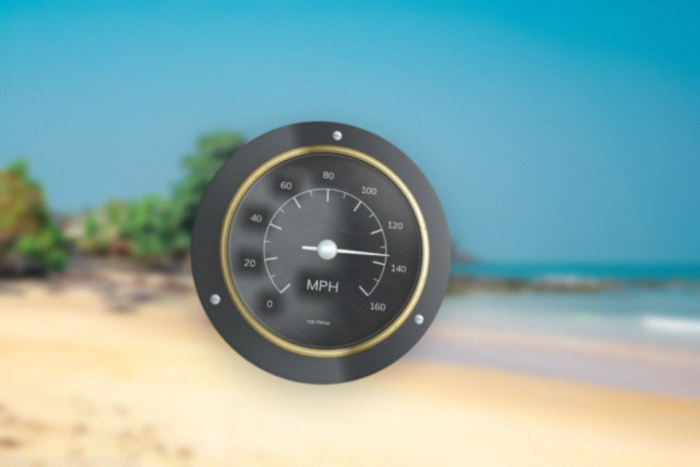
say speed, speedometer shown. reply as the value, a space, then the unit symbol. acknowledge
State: 135 mph
